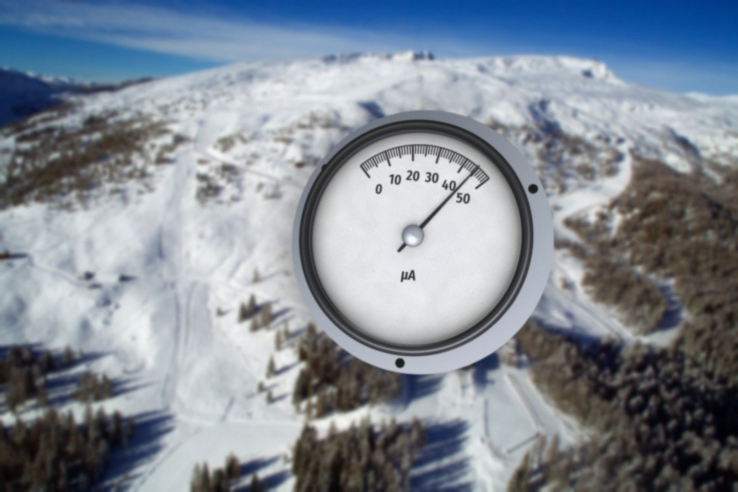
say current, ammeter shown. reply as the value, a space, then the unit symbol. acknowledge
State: 45 µA
